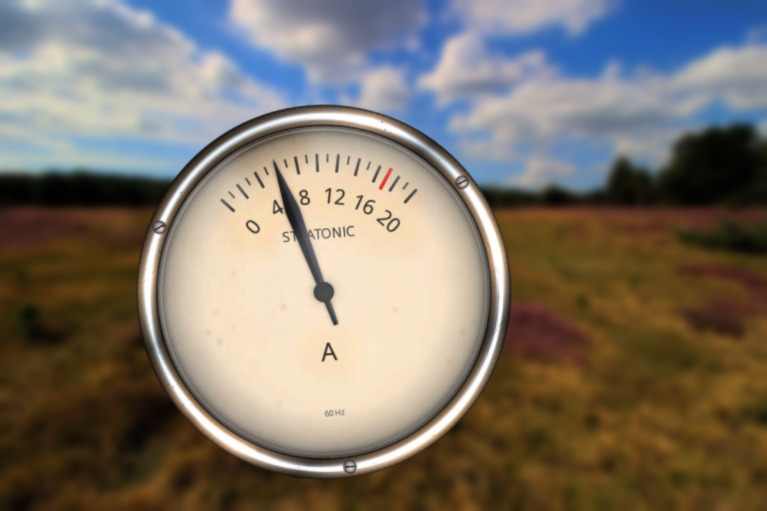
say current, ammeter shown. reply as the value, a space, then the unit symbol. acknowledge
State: 6 A
